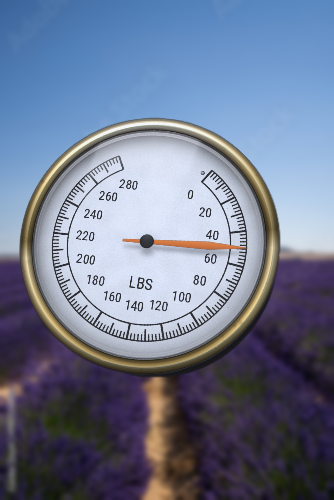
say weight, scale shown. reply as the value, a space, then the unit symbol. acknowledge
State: 50 lb
